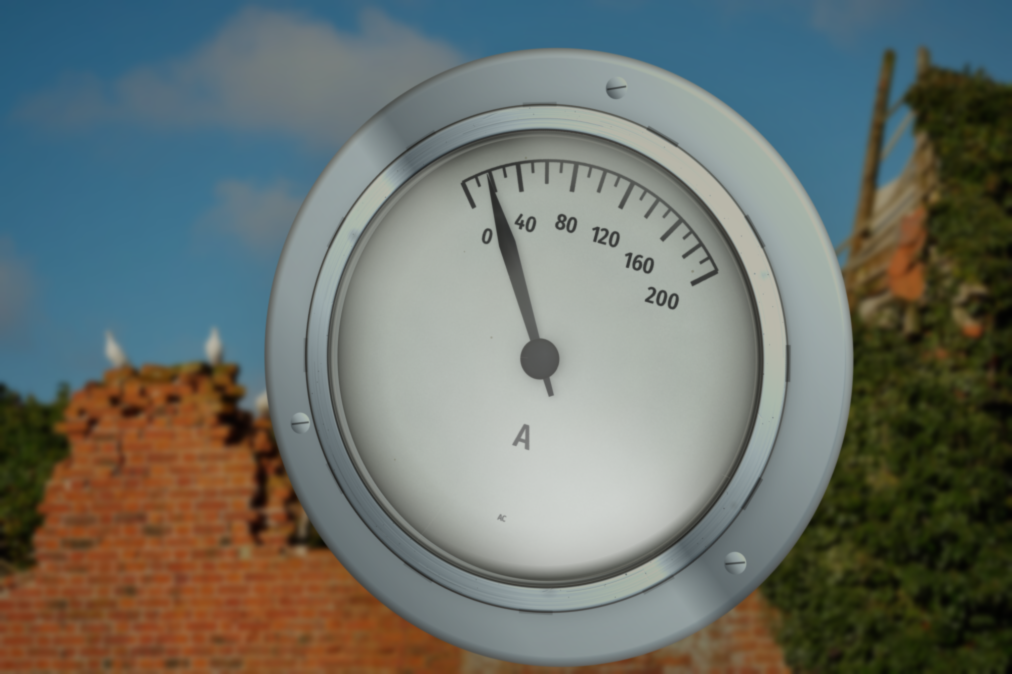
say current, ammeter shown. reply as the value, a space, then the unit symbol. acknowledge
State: 20 A
